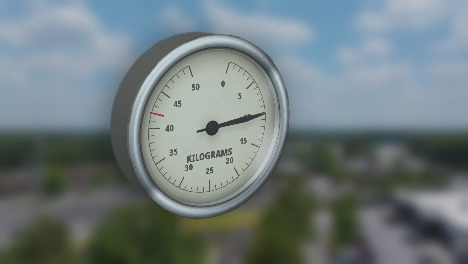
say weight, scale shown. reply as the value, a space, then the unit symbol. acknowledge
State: 10 kg
